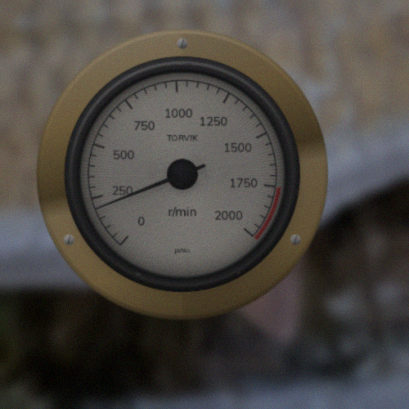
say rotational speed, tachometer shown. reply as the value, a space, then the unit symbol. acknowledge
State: 200 rpm
